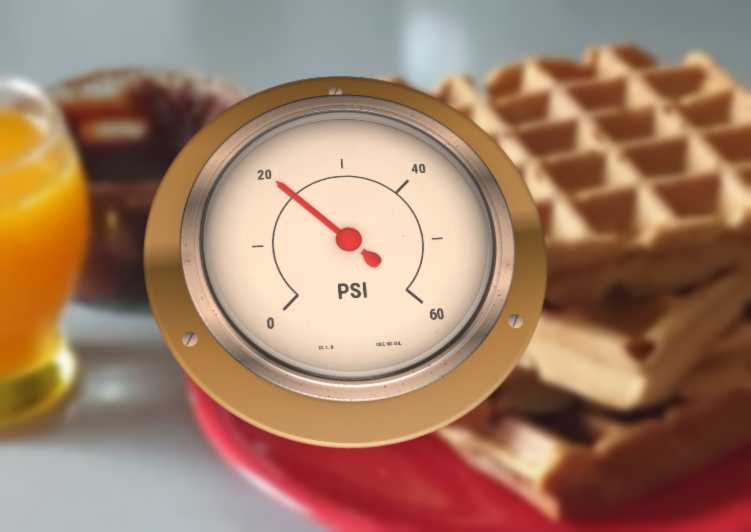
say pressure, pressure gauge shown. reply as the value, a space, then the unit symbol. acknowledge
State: 20 psi
